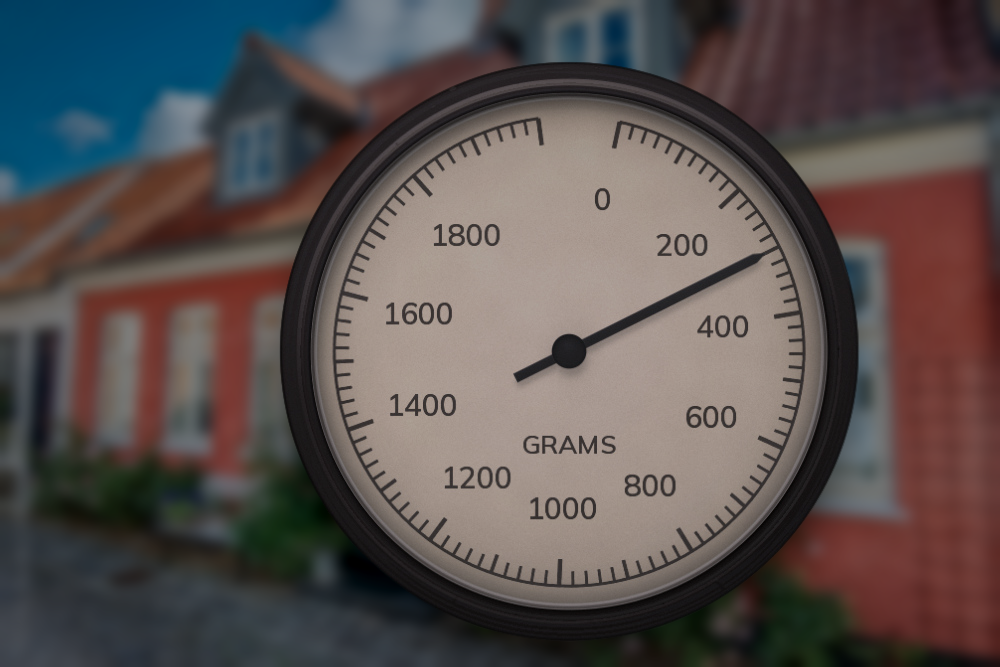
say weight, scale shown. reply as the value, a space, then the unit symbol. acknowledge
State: 300 g
